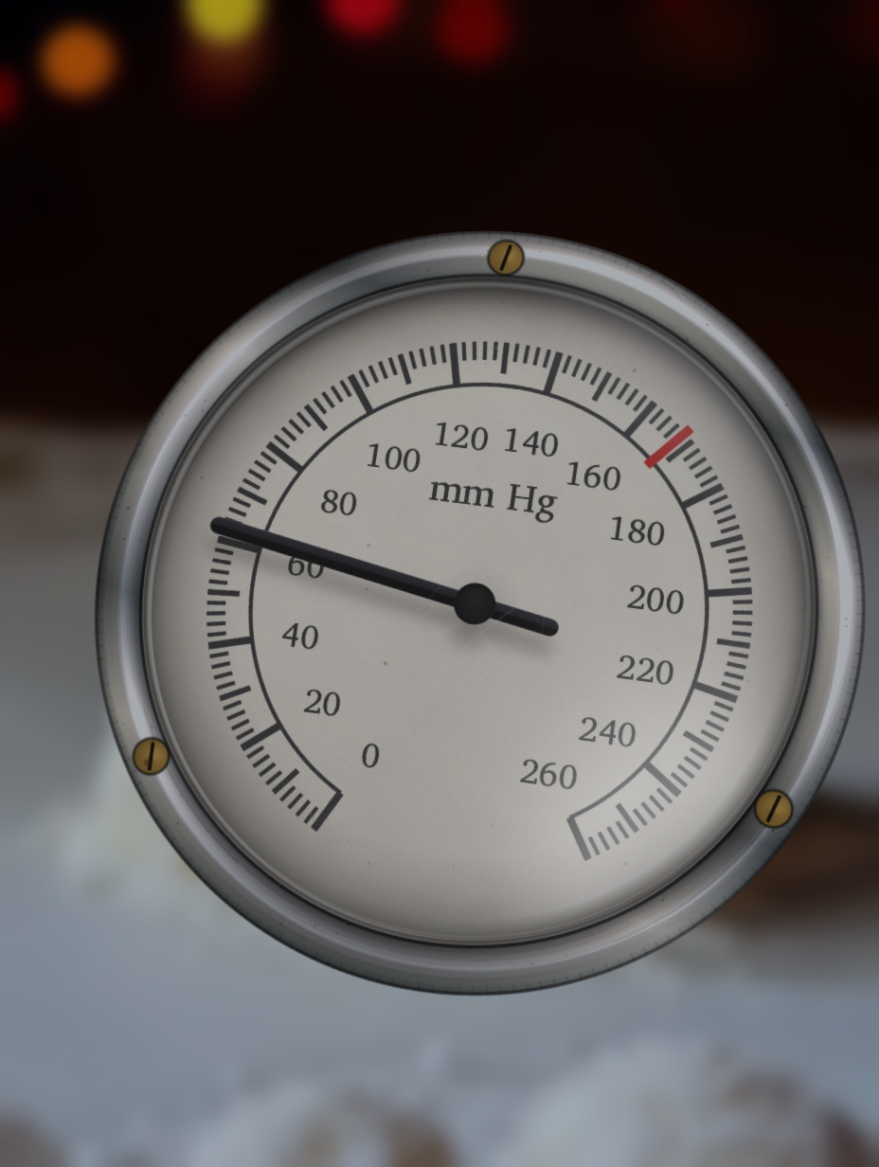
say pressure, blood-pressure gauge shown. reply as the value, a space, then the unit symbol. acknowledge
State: 62 mmHg
